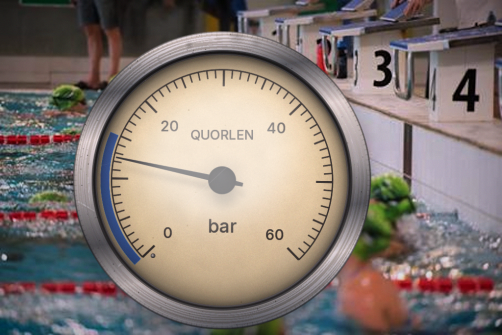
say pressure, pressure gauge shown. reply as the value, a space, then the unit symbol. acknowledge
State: 12.5 bar
